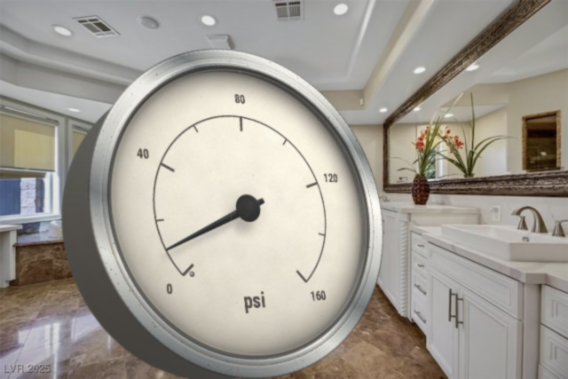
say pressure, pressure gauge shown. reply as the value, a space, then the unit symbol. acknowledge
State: 10 psi
